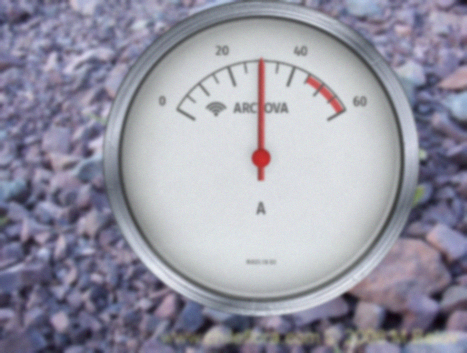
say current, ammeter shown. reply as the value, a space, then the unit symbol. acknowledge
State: 30 A
